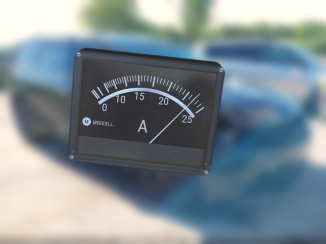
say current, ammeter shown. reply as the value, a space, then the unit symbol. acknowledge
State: 23.5 A
